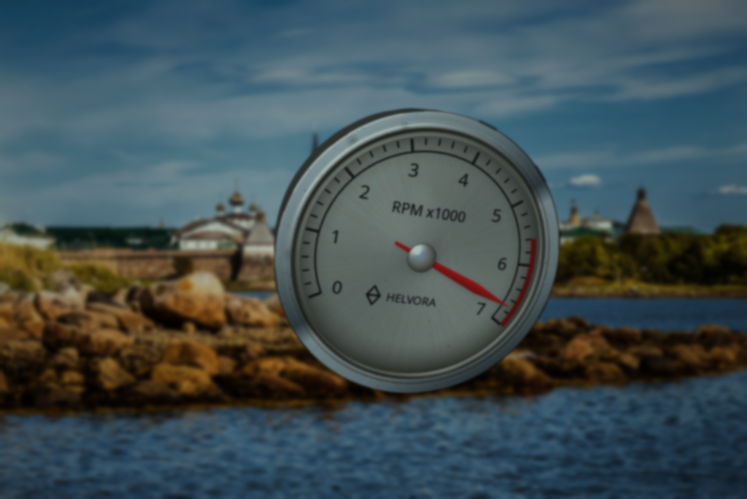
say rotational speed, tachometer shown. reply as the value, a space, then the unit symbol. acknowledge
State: 6700 rpm
